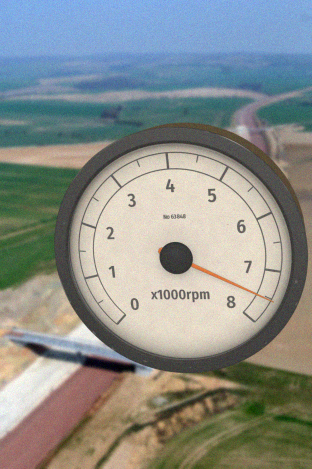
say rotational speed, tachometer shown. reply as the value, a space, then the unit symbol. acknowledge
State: 7500 rpm
